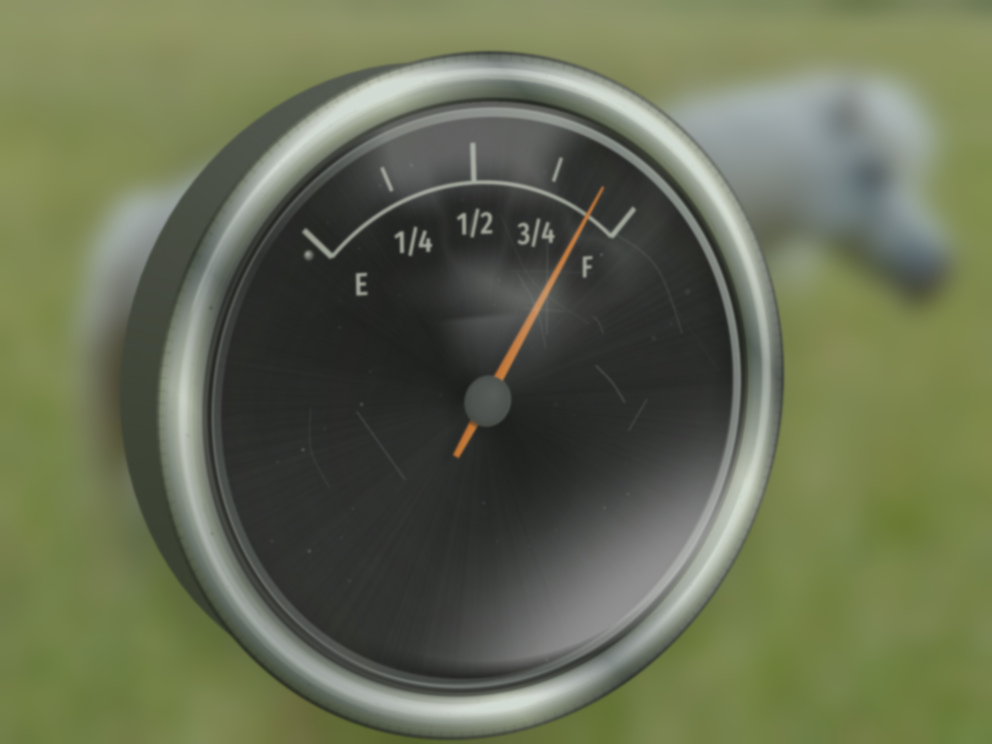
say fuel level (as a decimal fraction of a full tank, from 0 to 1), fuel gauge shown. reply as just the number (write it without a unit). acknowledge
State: 0.875
